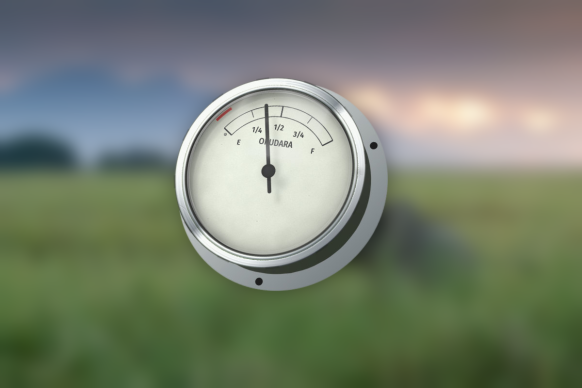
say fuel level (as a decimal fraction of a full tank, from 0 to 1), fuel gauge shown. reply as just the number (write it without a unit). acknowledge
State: 0.375
